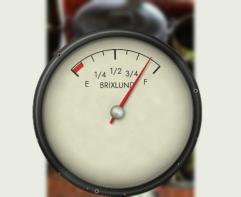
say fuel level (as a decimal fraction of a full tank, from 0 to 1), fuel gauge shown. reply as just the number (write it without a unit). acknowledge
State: 0.875
